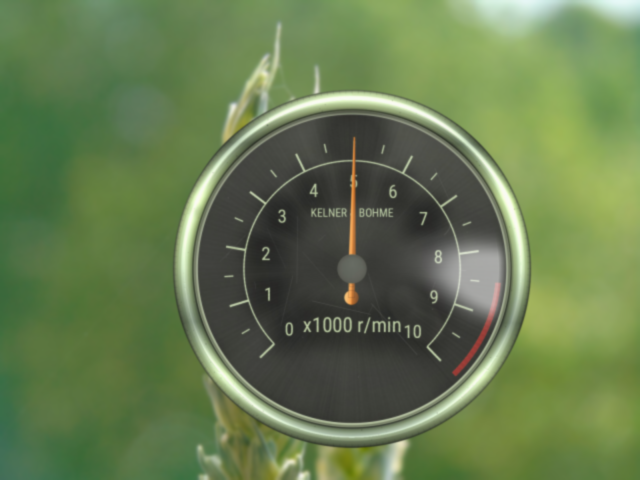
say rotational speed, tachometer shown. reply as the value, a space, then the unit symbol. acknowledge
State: 5000 rpm
